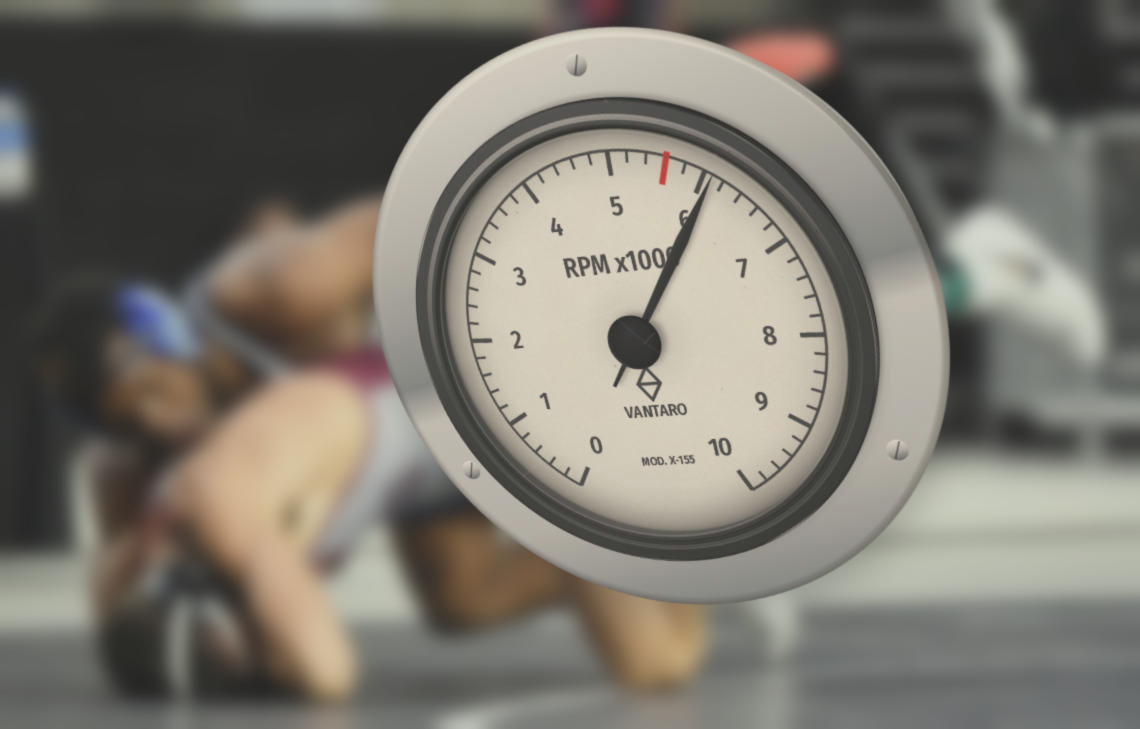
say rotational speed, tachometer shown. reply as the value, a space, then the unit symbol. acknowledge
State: 6100 rpm
